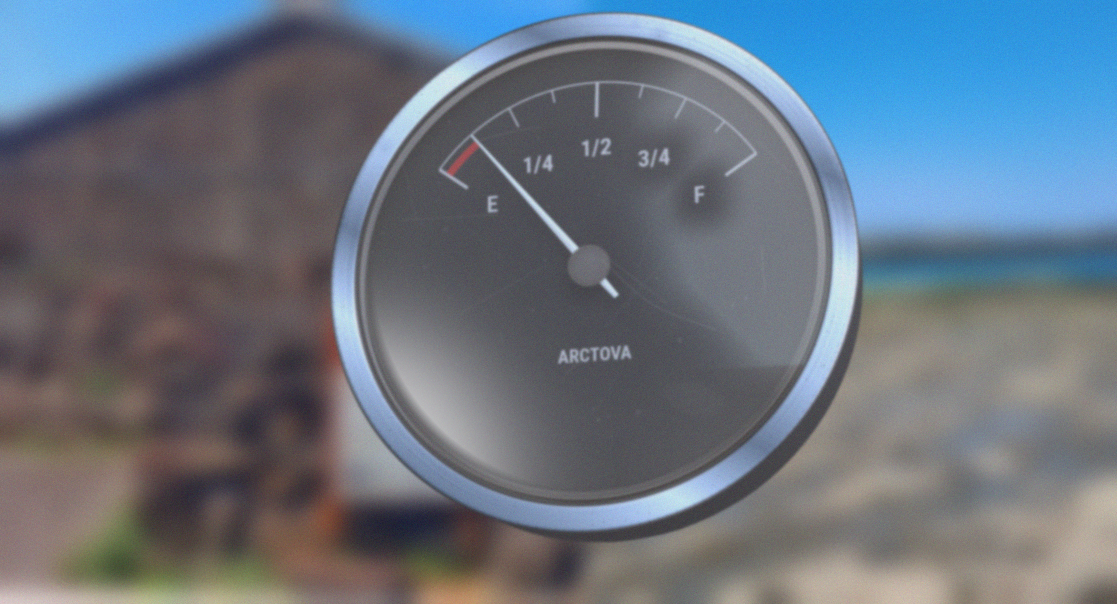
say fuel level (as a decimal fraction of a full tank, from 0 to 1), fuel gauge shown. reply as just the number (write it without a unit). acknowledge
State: 0.125
